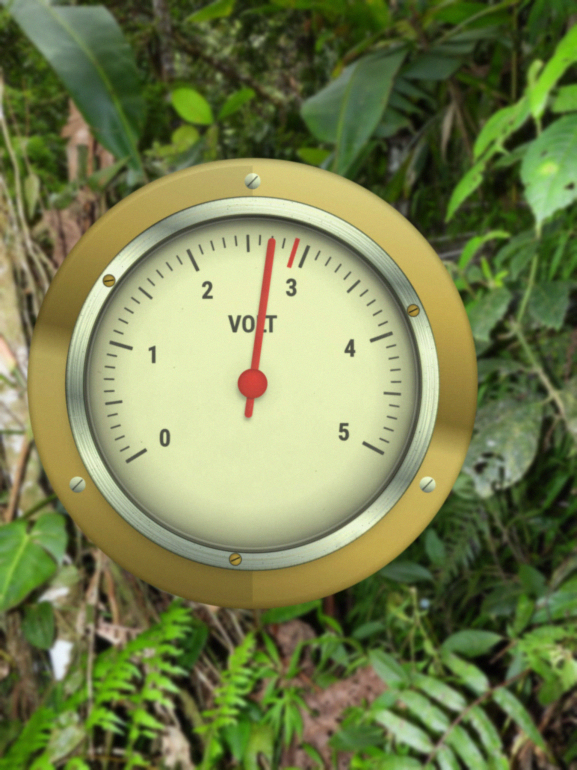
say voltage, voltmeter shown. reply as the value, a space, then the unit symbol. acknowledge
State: 2.7 V
